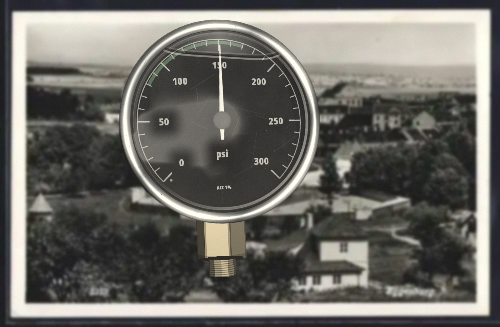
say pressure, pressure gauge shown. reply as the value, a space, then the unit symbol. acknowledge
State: 150 psi
